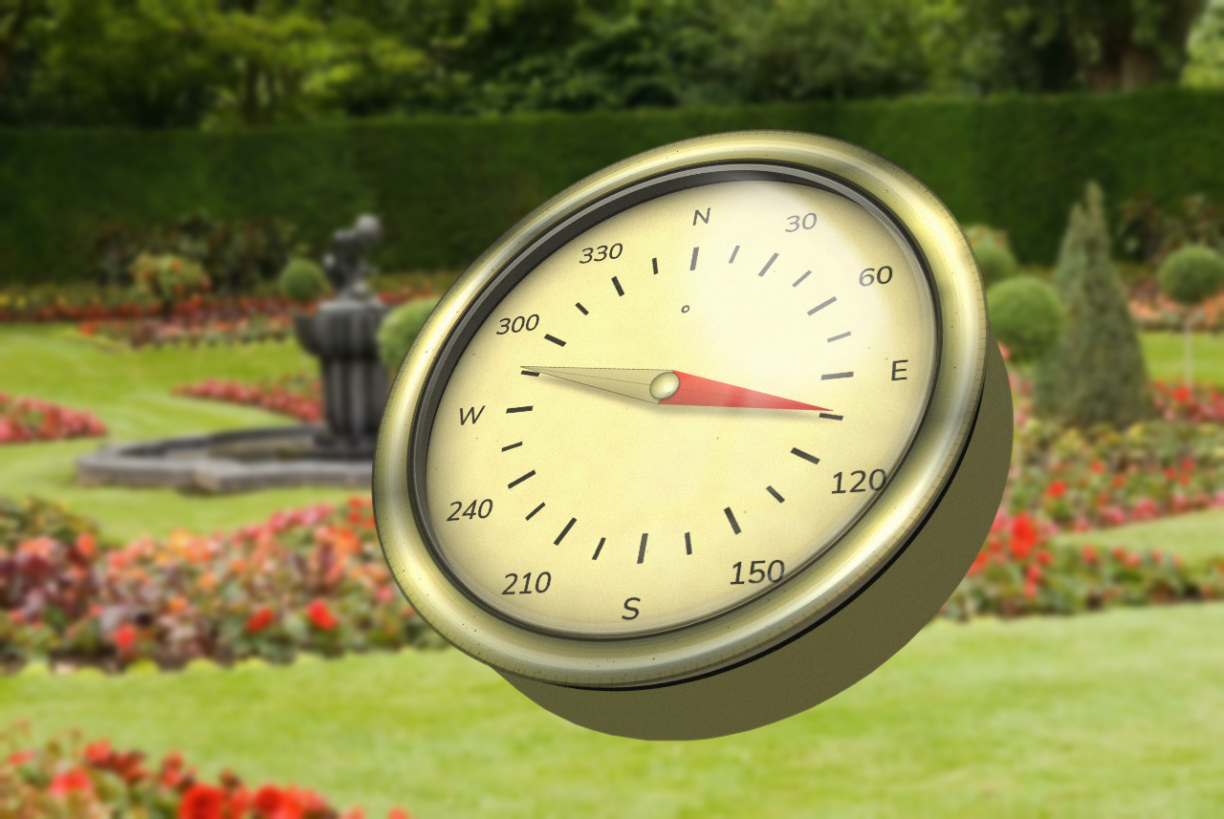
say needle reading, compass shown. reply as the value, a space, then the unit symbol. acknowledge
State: 105 °
